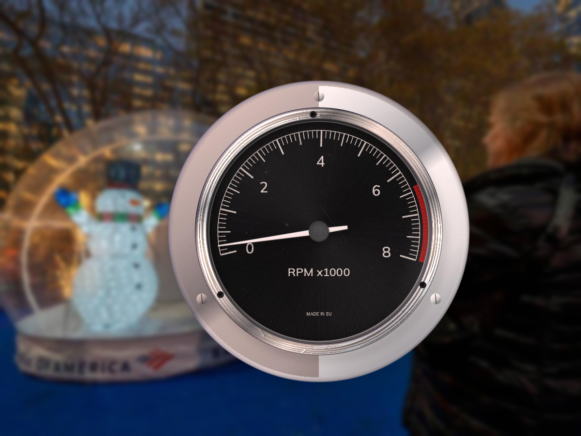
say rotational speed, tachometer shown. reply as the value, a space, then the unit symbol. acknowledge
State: 200 rpm
